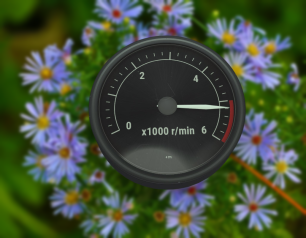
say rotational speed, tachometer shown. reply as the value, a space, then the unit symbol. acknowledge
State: 5200 rpm
